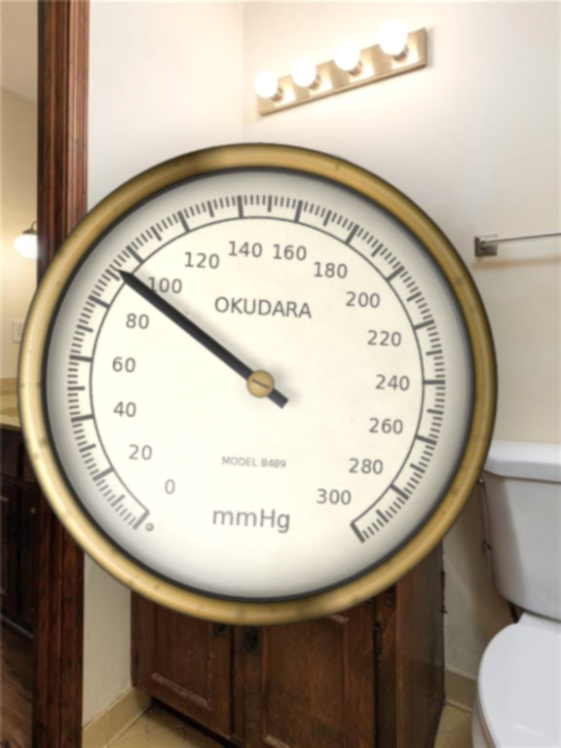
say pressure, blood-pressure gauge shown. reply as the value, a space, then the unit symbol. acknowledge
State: 92 mmHg
